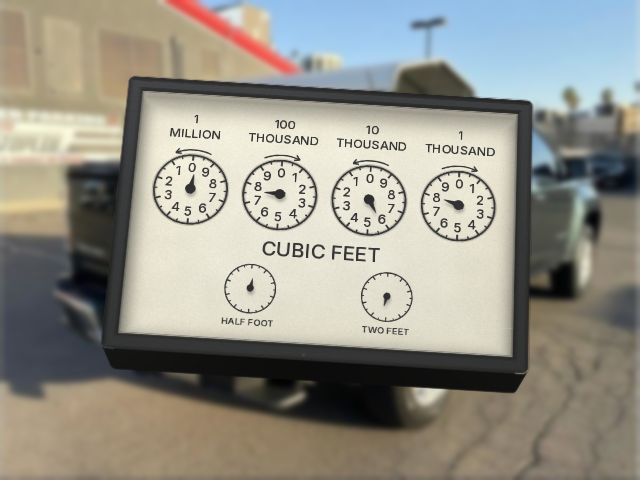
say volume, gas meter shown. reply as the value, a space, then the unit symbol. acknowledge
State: 975800 ft³
